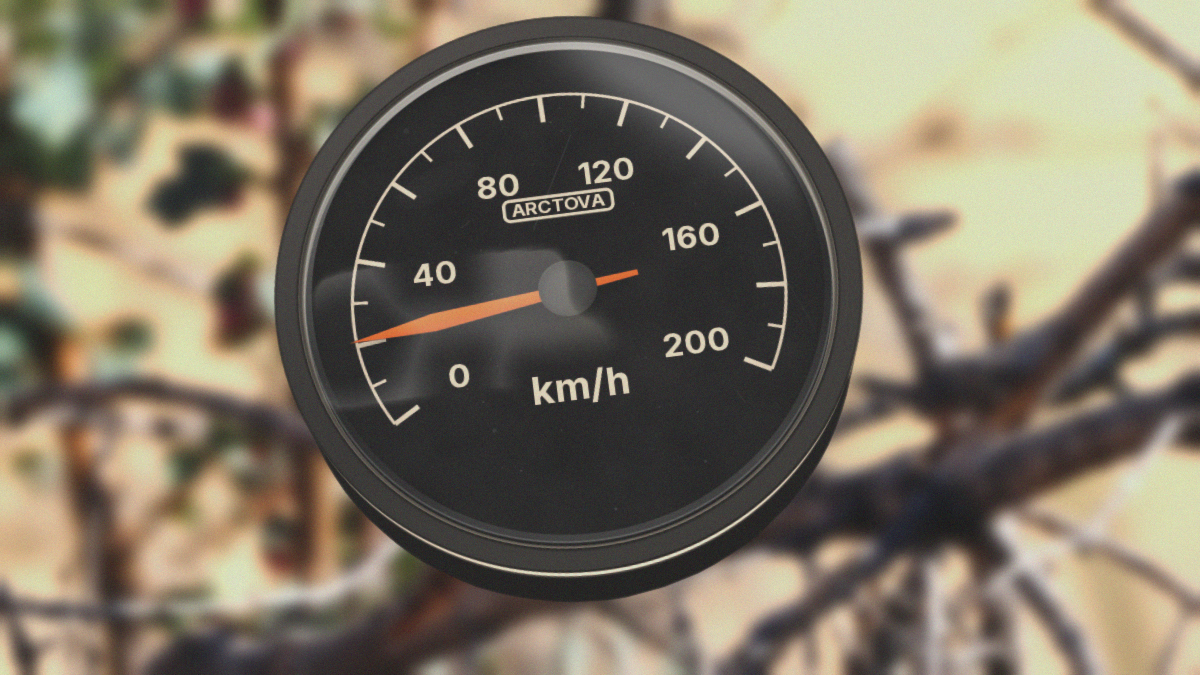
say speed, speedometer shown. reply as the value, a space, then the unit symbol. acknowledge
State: 20 km/h
